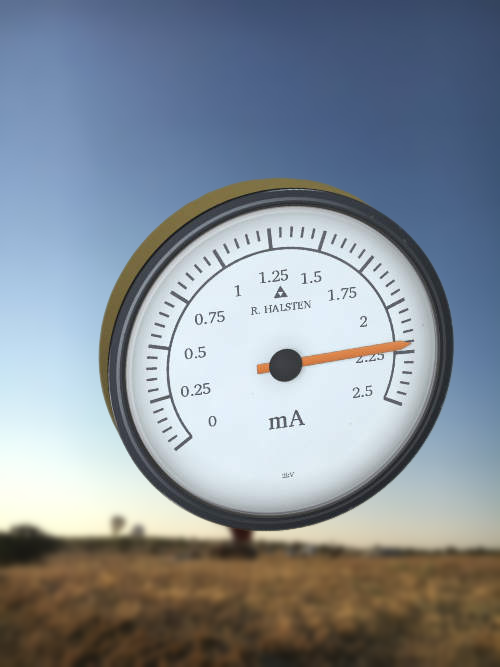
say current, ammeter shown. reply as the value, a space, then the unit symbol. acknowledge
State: 2.2 mA
